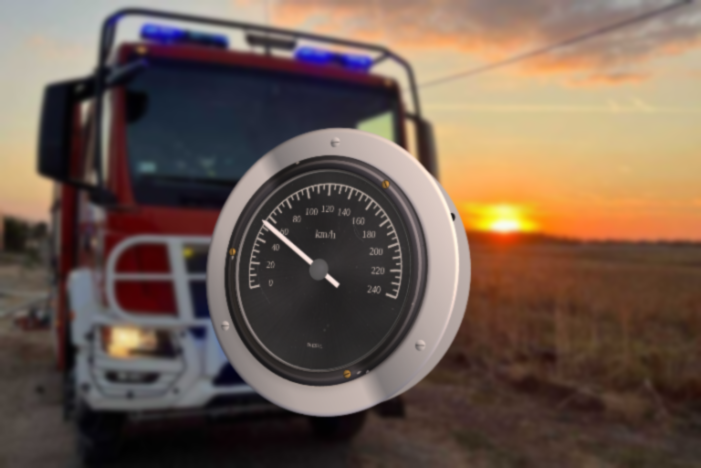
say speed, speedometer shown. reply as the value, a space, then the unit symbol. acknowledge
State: 55 km/h
